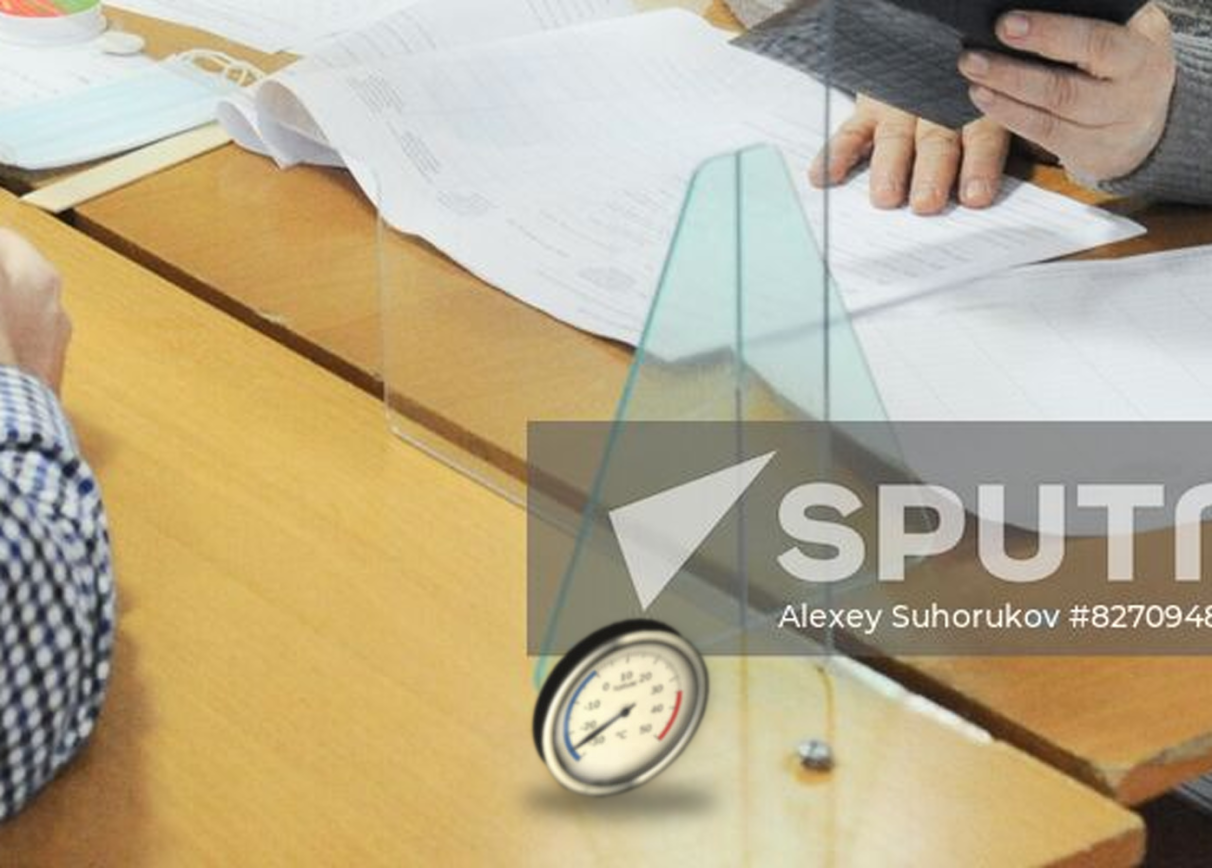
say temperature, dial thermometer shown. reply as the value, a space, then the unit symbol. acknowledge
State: -25 °C
